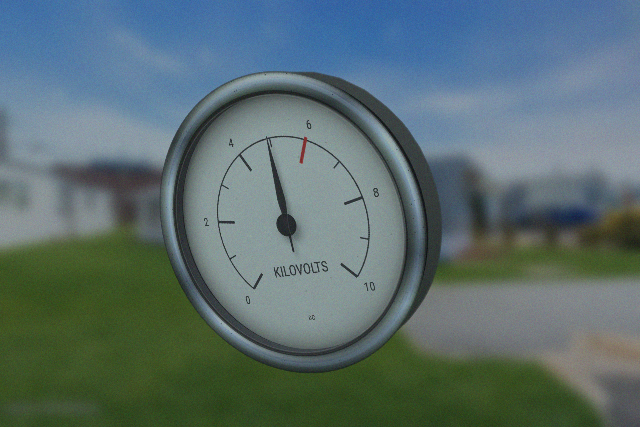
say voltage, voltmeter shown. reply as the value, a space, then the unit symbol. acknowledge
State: 5 kV
